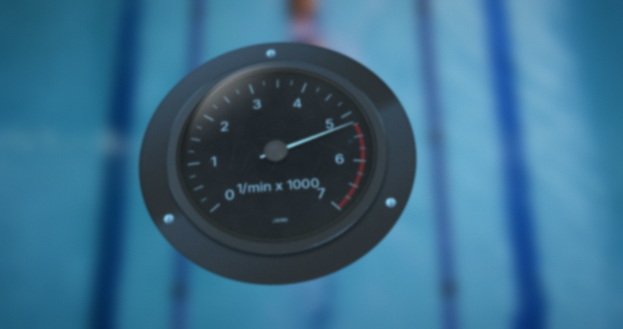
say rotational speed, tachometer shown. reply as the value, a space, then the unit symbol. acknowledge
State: 5250 rpm
